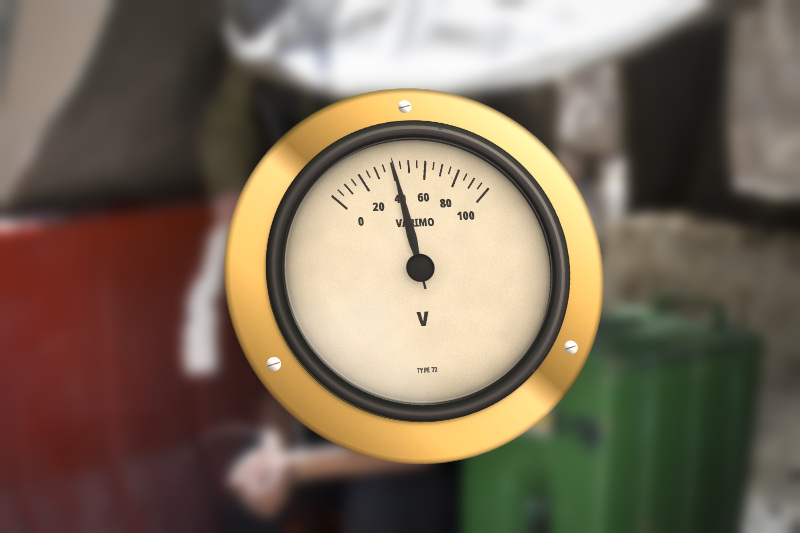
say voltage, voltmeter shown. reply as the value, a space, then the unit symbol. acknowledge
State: 40 V
